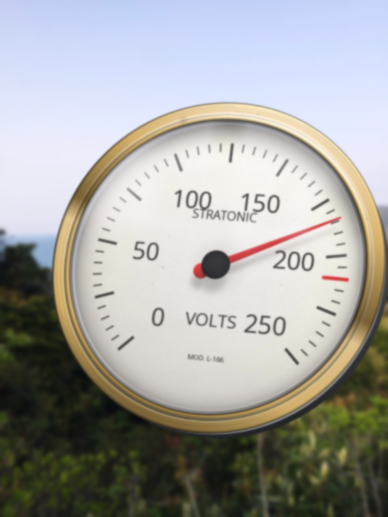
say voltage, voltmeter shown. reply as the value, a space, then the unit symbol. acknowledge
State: 185 V
